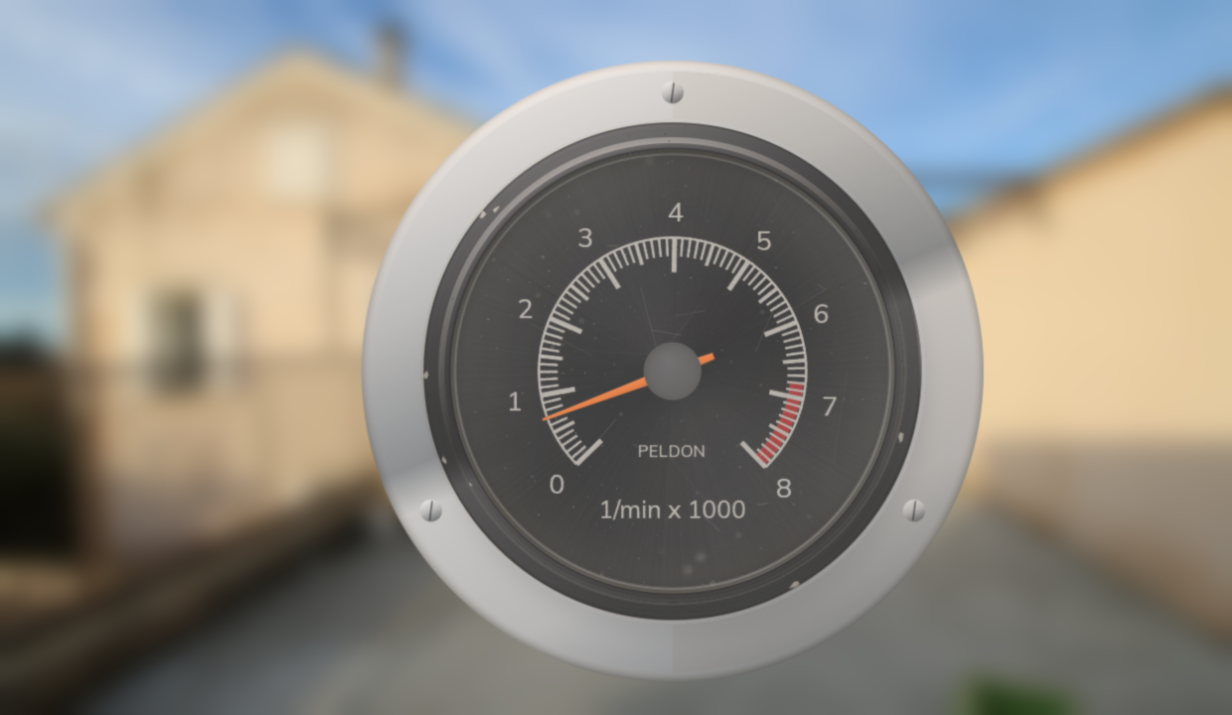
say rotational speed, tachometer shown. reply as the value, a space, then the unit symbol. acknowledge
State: 700 rpm
